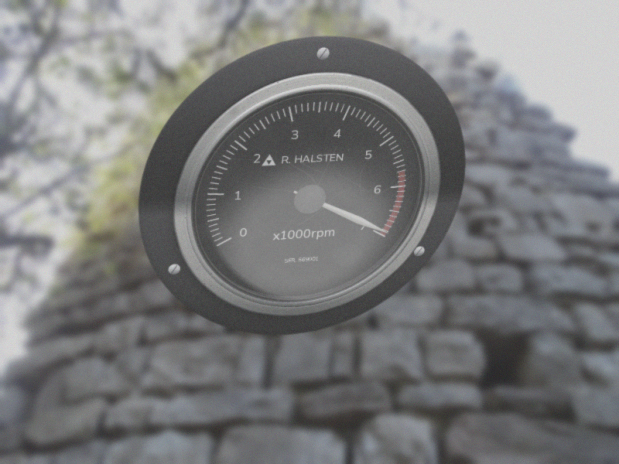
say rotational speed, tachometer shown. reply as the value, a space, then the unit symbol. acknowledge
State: 6900 rpm
